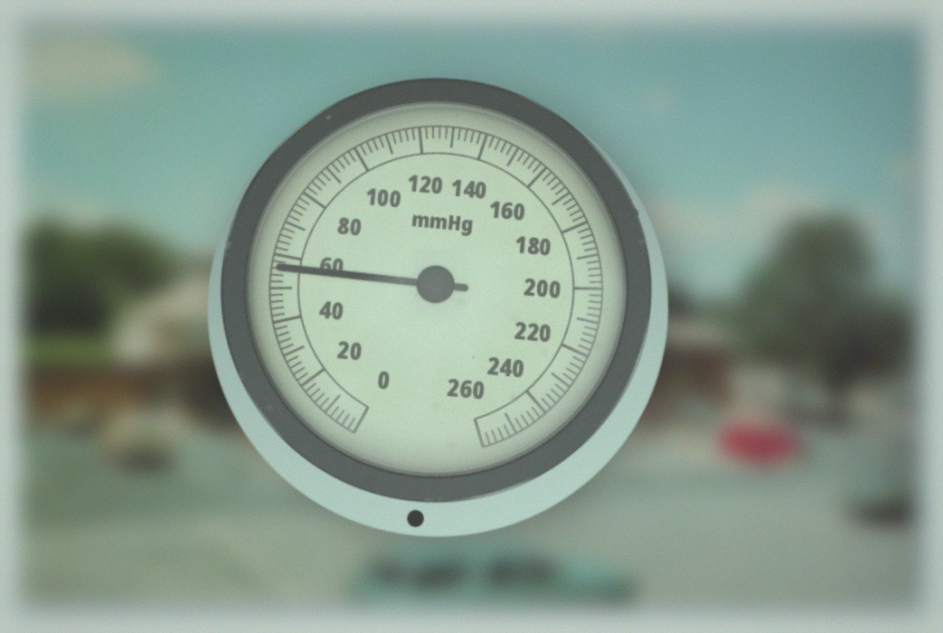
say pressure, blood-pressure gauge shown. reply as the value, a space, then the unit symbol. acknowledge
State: 56 mmHg
